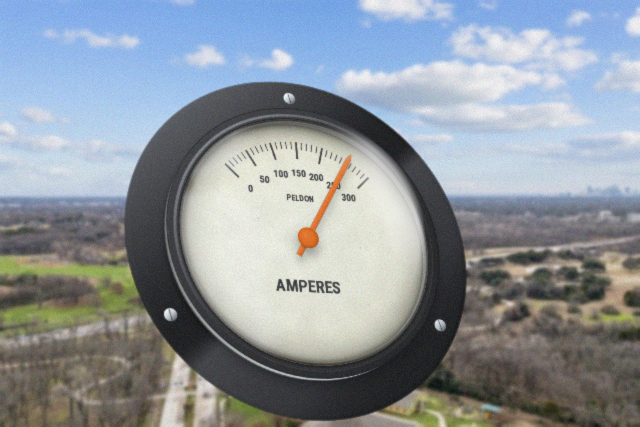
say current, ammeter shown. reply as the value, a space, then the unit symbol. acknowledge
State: 250 A
